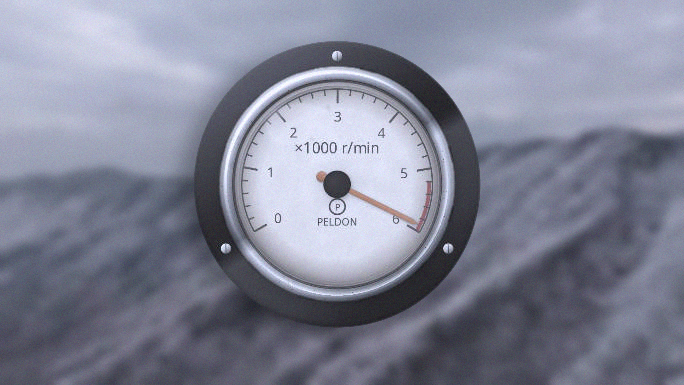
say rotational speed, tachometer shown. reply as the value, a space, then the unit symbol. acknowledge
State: 5900 rpm
